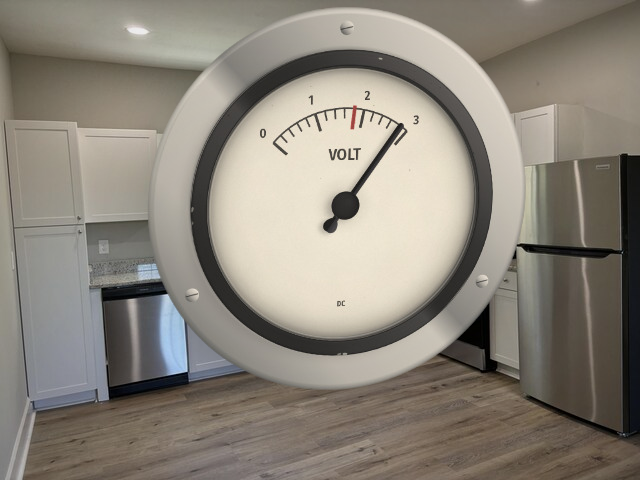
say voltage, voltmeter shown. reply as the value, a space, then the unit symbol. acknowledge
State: 2.8 V
